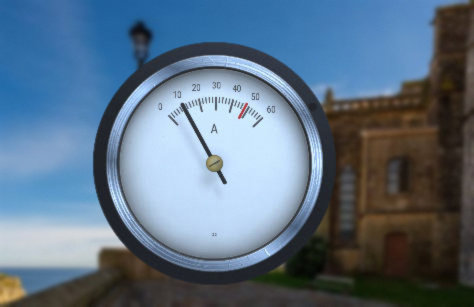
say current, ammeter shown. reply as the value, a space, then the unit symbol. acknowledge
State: 10 A
